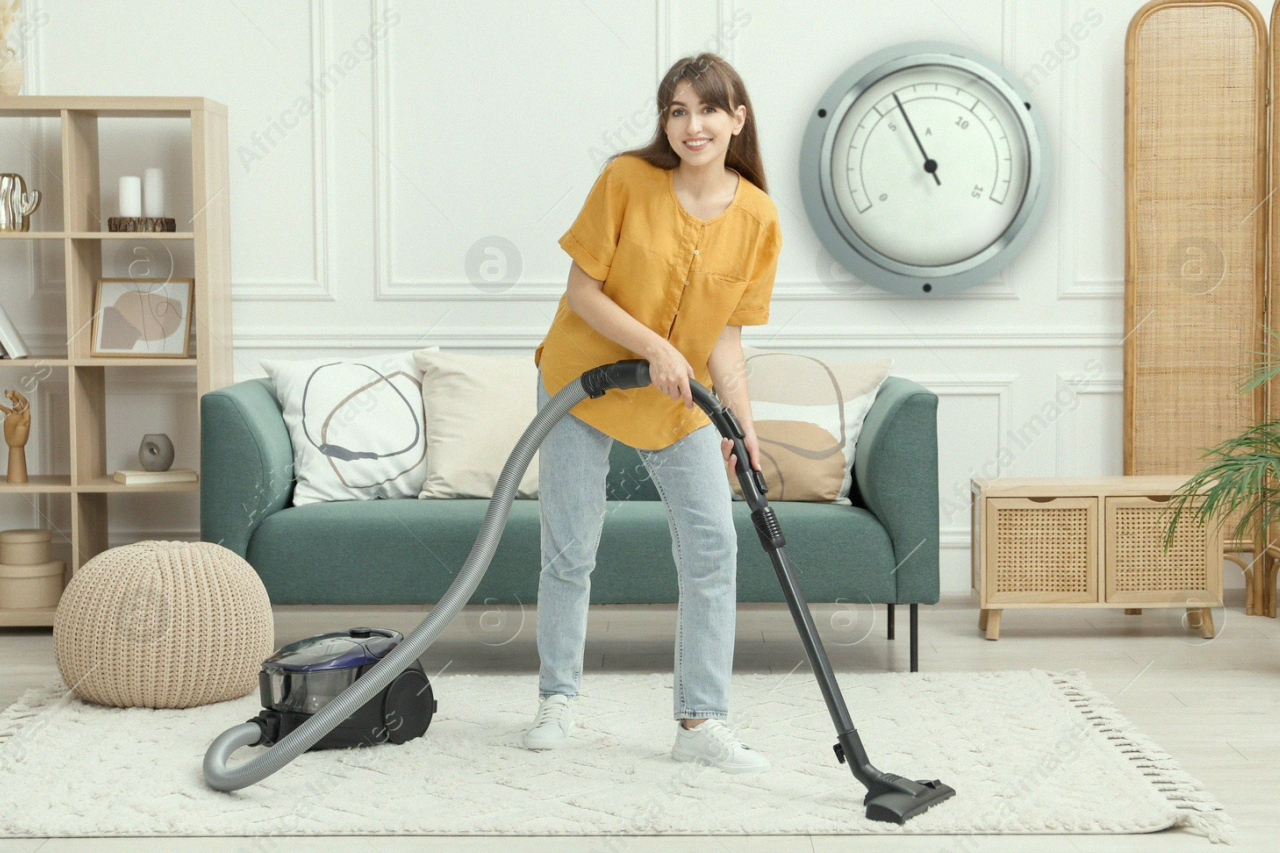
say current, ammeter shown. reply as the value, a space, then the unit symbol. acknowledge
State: 6 A
